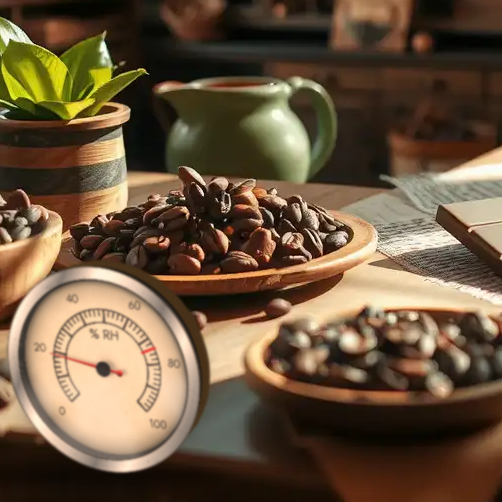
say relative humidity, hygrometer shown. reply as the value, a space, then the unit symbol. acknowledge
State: 20 %
